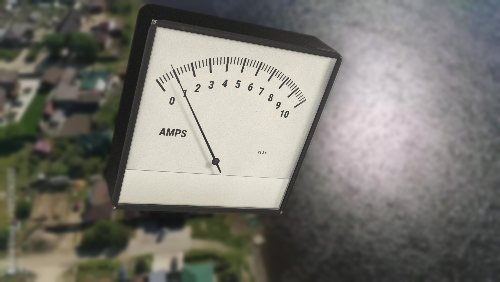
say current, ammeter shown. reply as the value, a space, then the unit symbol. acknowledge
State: 1 A
